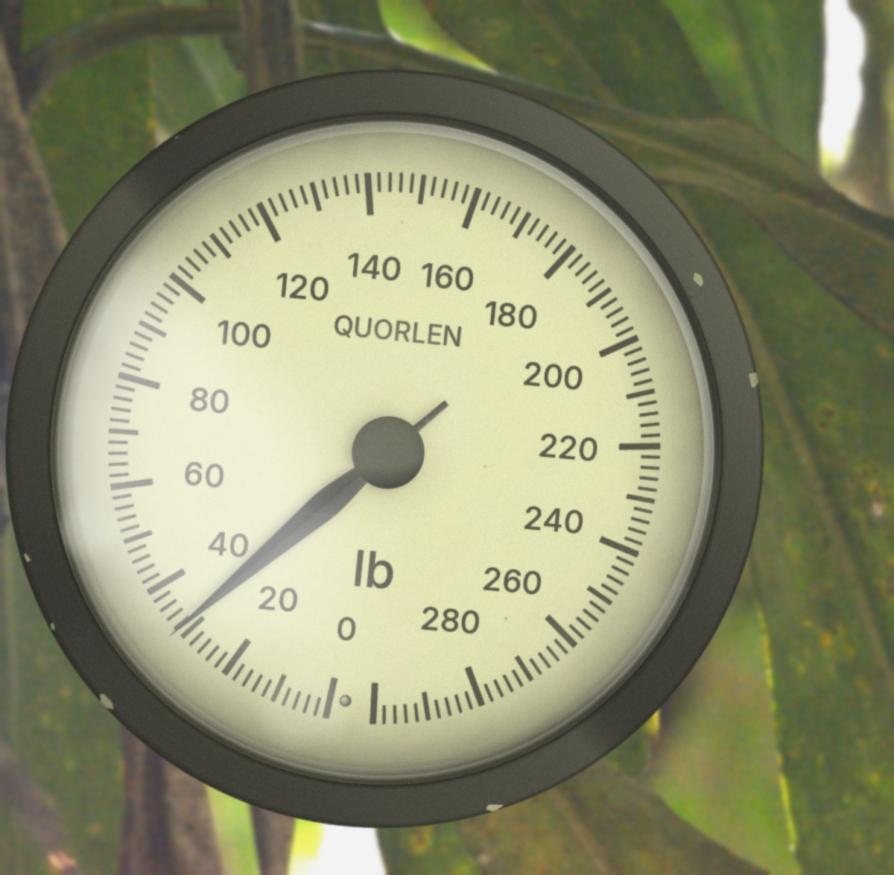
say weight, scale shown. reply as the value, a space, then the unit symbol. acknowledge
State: 32 lb
